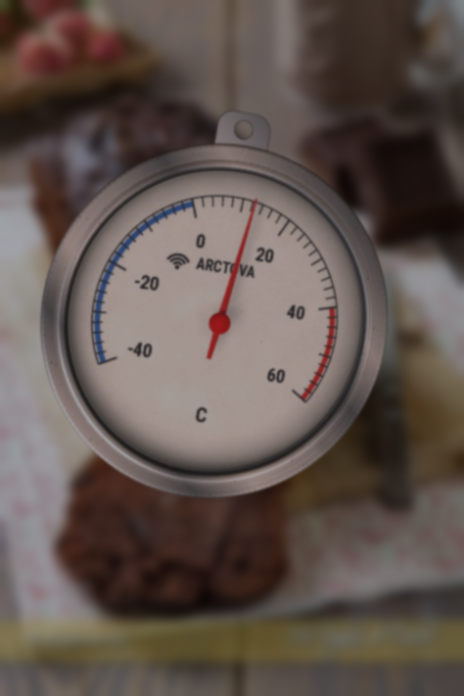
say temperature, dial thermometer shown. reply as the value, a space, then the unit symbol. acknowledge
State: 12 °C
